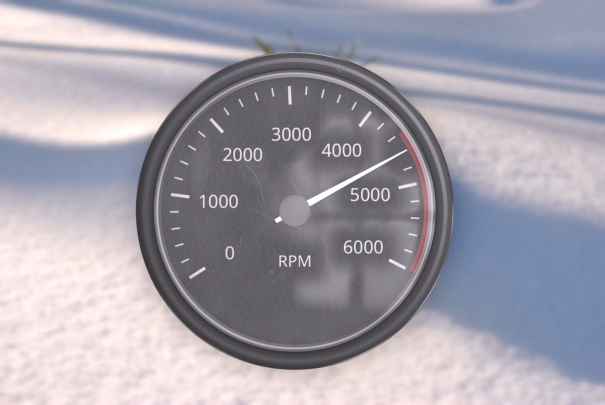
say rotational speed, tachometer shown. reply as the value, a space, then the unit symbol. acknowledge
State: 4600 rpm
